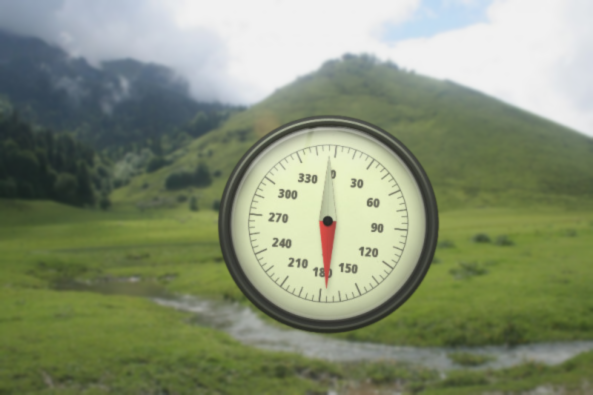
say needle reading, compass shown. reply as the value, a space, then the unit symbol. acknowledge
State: 175 °
